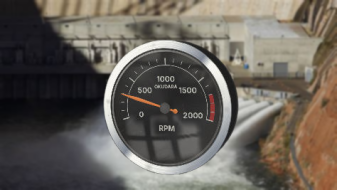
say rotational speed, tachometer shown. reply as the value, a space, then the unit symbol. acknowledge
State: 300 rpm
